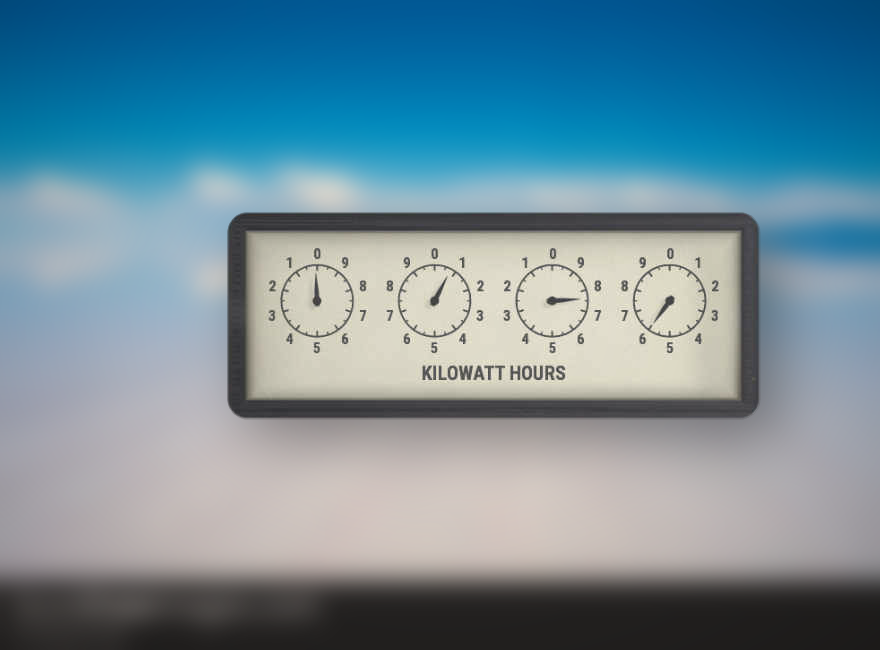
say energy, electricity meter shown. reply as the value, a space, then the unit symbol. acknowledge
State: 76 kWh
